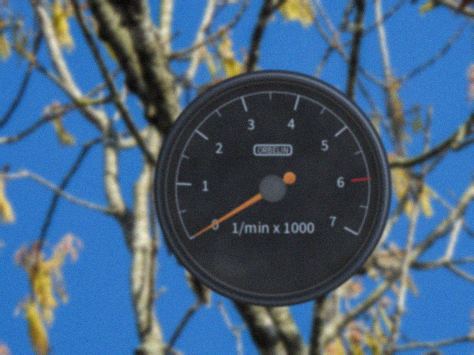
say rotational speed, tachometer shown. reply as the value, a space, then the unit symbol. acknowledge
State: 0 rpm
